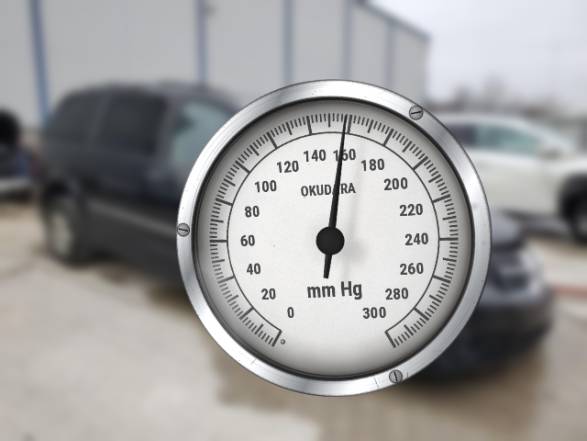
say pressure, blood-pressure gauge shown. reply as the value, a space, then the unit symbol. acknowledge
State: 158 mmHg
